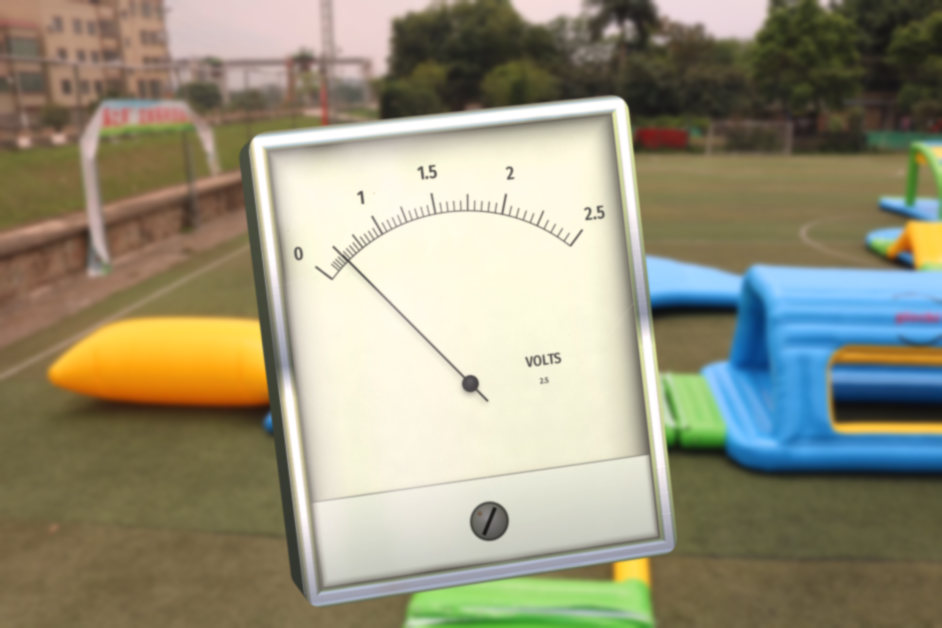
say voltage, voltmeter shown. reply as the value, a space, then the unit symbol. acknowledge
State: 0.5 V
